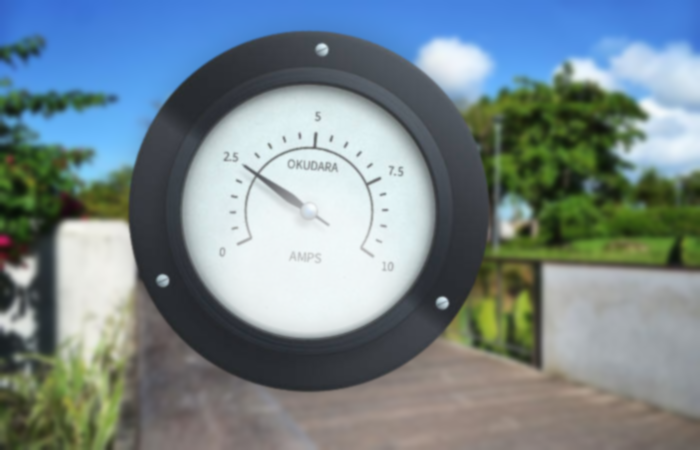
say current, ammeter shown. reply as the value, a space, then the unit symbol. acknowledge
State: 2.5 A
